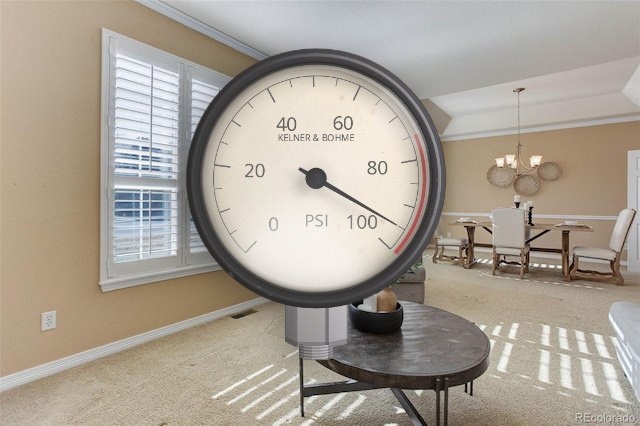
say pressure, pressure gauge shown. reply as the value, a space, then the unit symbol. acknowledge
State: 95 psi
